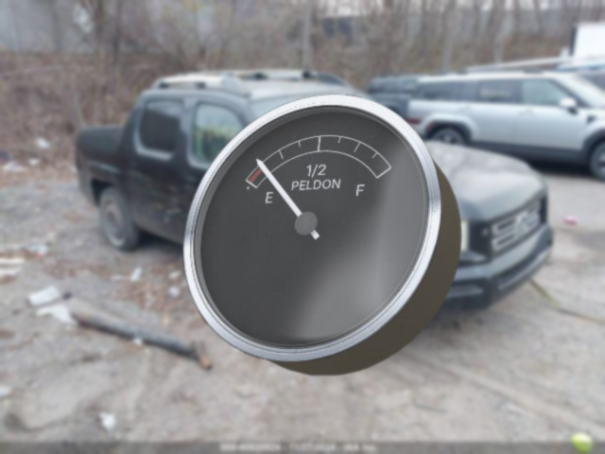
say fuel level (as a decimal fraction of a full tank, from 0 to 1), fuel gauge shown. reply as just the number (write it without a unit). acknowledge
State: 0.125
